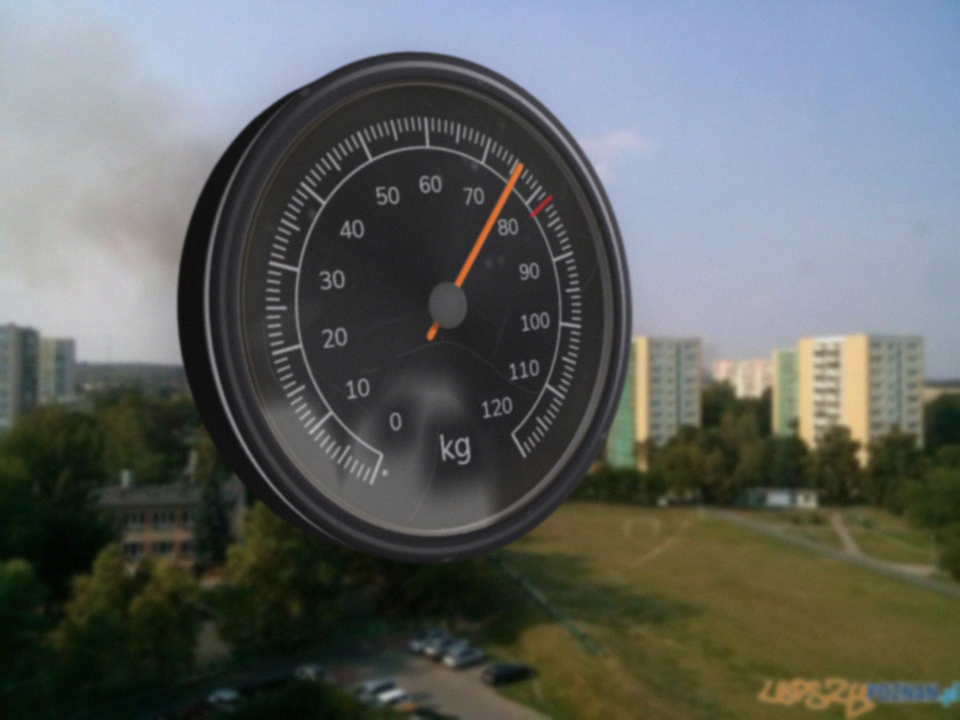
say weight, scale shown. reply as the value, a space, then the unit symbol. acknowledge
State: 75 kg
